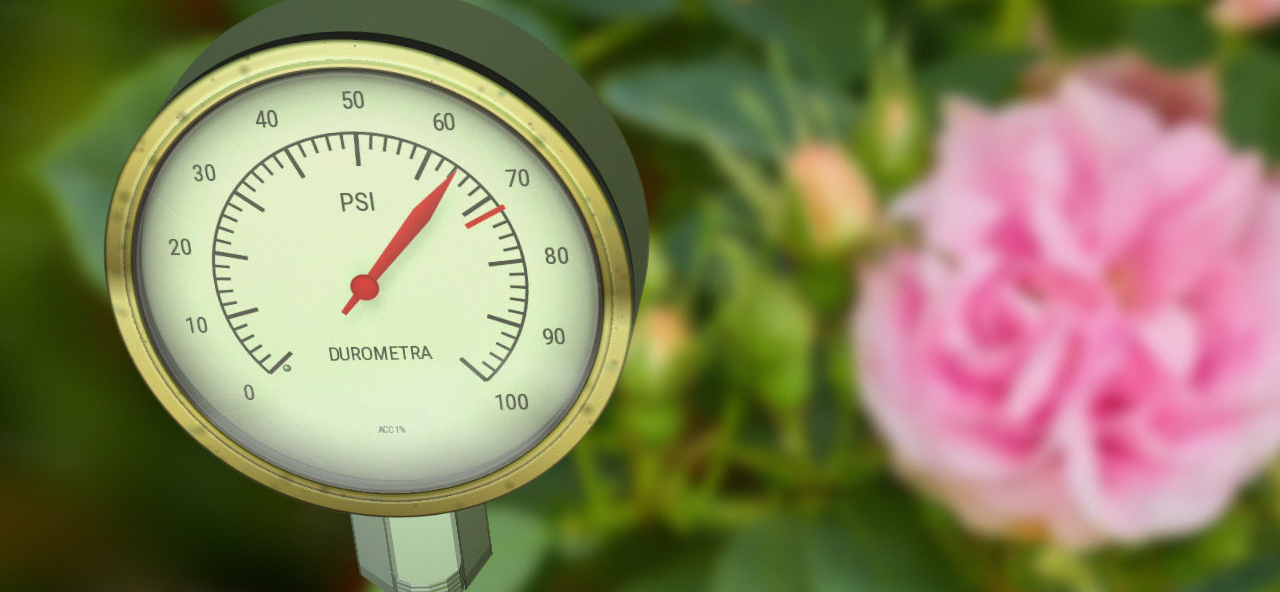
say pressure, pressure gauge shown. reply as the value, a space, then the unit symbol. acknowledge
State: 64 psi
